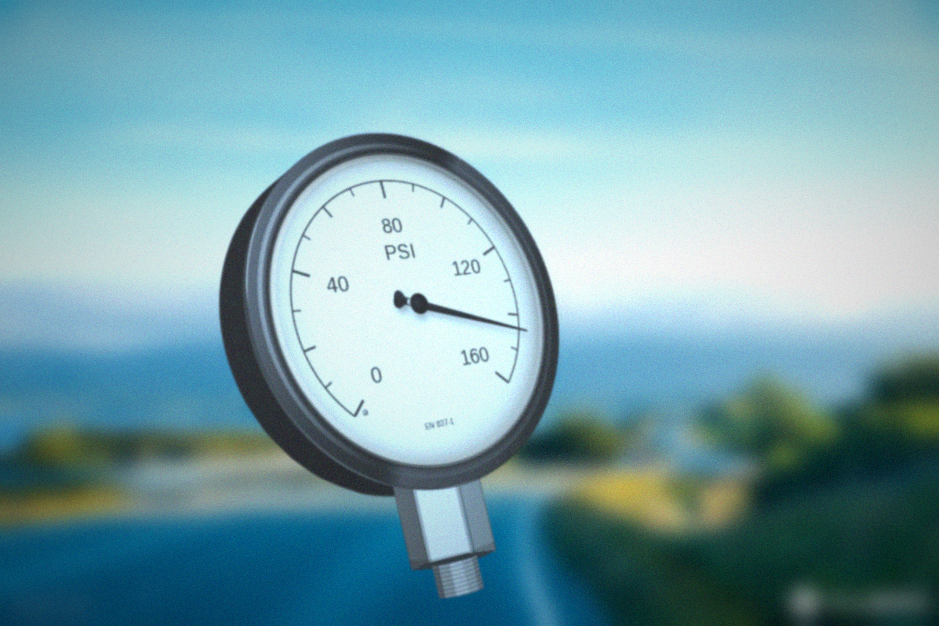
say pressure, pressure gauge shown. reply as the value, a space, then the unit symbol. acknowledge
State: 145 psi
